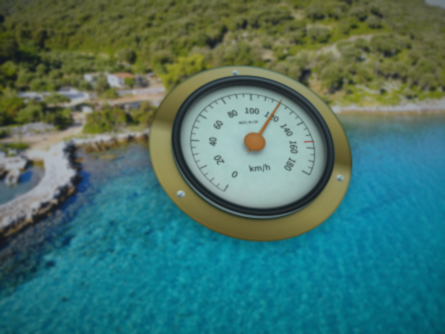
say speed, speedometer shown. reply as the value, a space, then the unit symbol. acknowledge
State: 120 km/h
